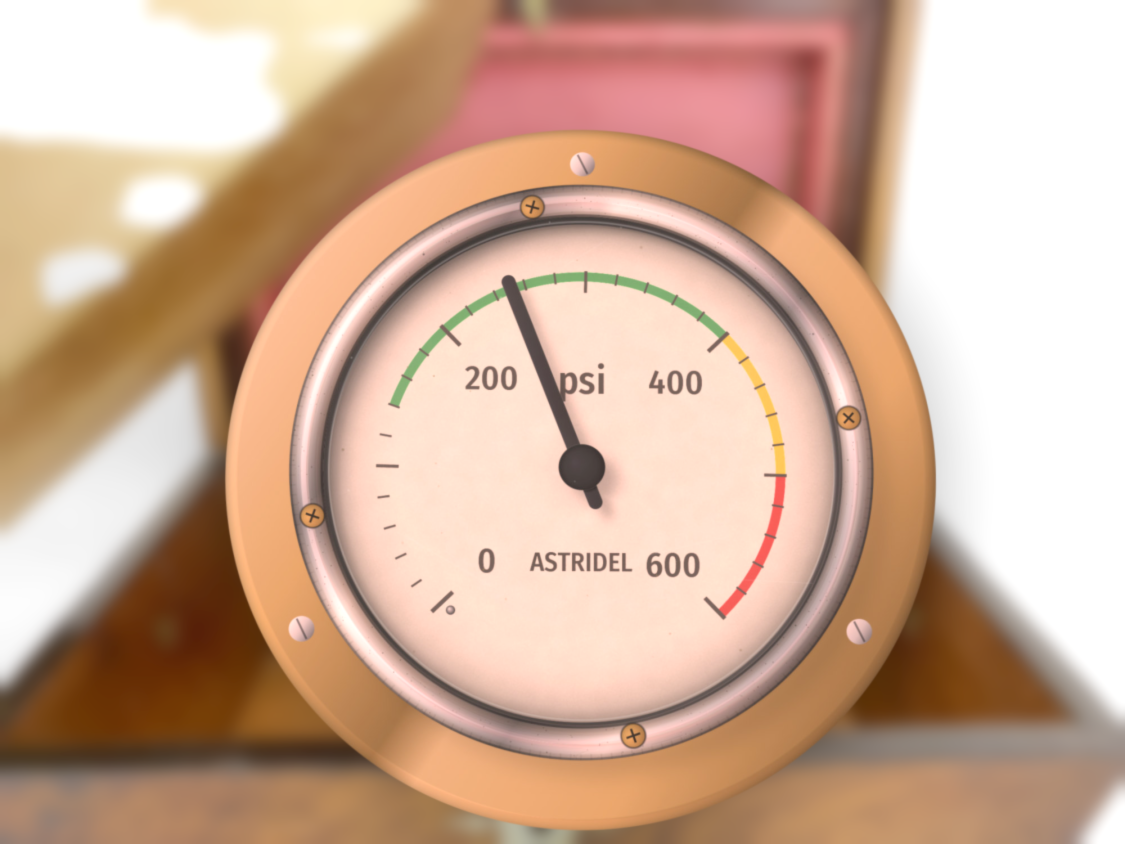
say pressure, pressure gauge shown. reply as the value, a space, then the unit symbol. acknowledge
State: 250 psi
